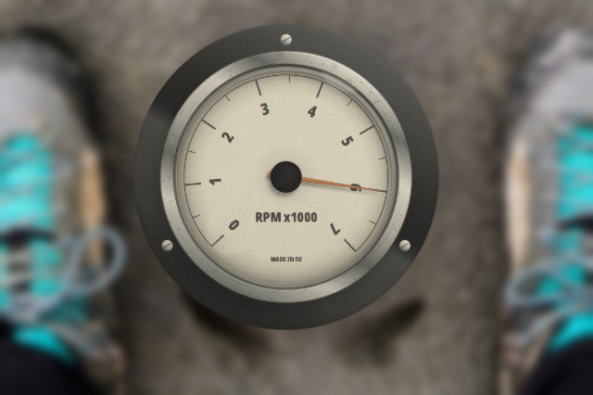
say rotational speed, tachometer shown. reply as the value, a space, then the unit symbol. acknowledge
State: 6000 rpm
